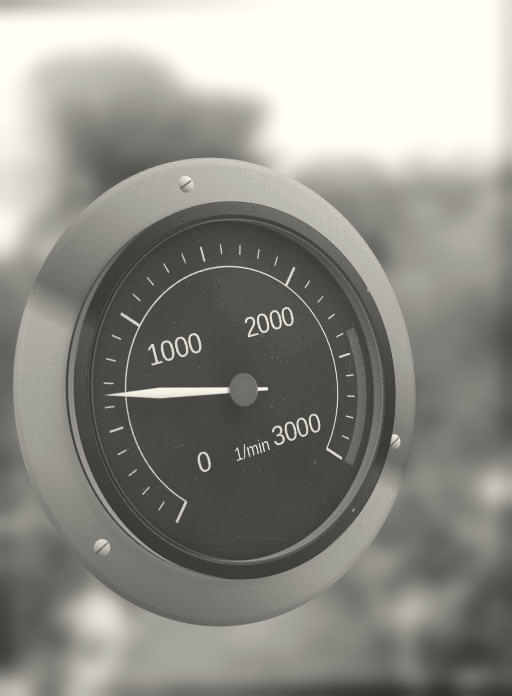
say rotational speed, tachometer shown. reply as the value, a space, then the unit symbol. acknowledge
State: 650 rpm
